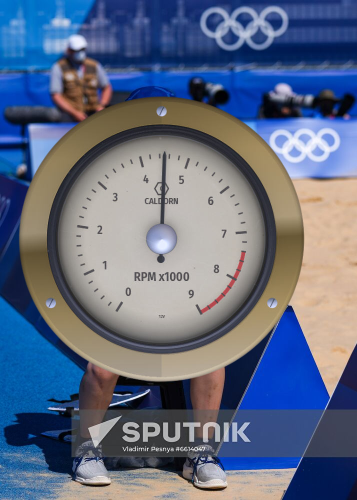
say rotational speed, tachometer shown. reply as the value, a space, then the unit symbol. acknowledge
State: 4500 rpm
